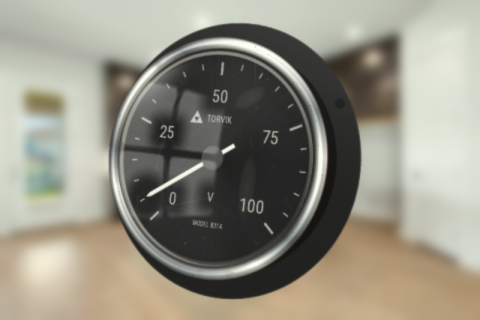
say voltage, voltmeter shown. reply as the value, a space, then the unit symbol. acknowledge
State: 5 V
